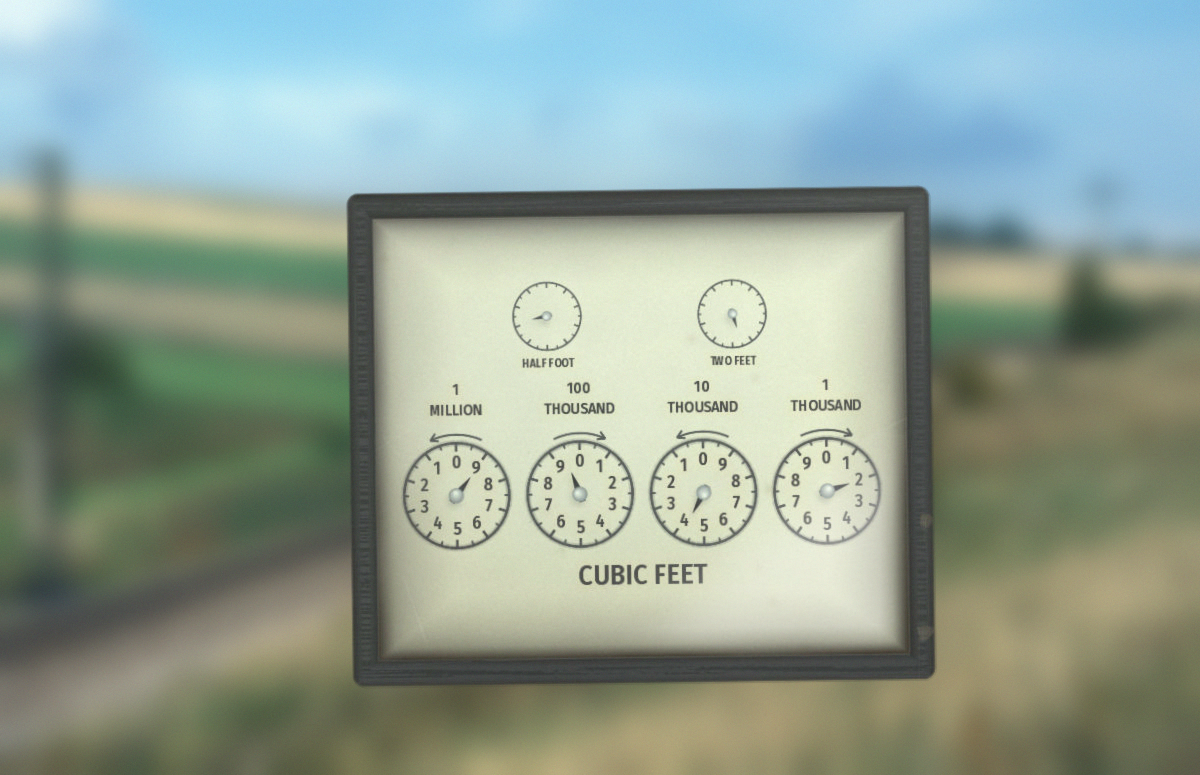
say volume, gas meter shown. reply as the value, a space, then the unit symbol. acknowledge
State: 894200 ft³
